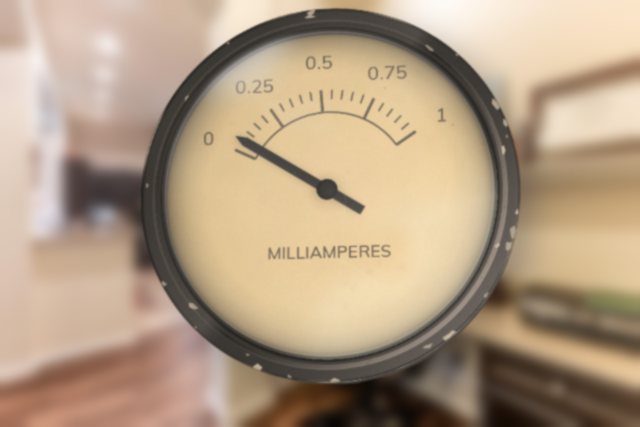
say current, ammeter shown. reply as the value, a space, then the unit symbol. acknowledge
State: 0.05 mA
